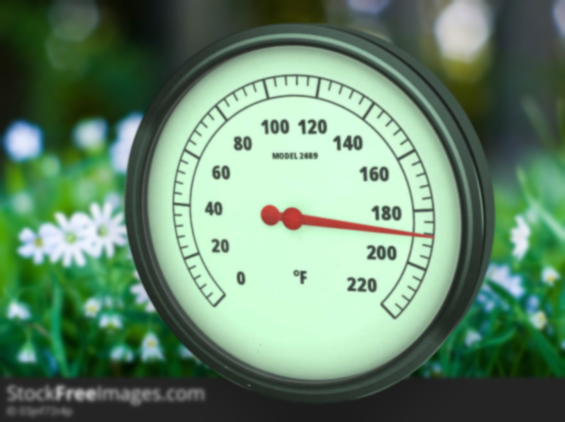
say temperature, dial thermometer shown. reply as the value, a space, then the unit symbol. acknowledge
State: 188 °F
